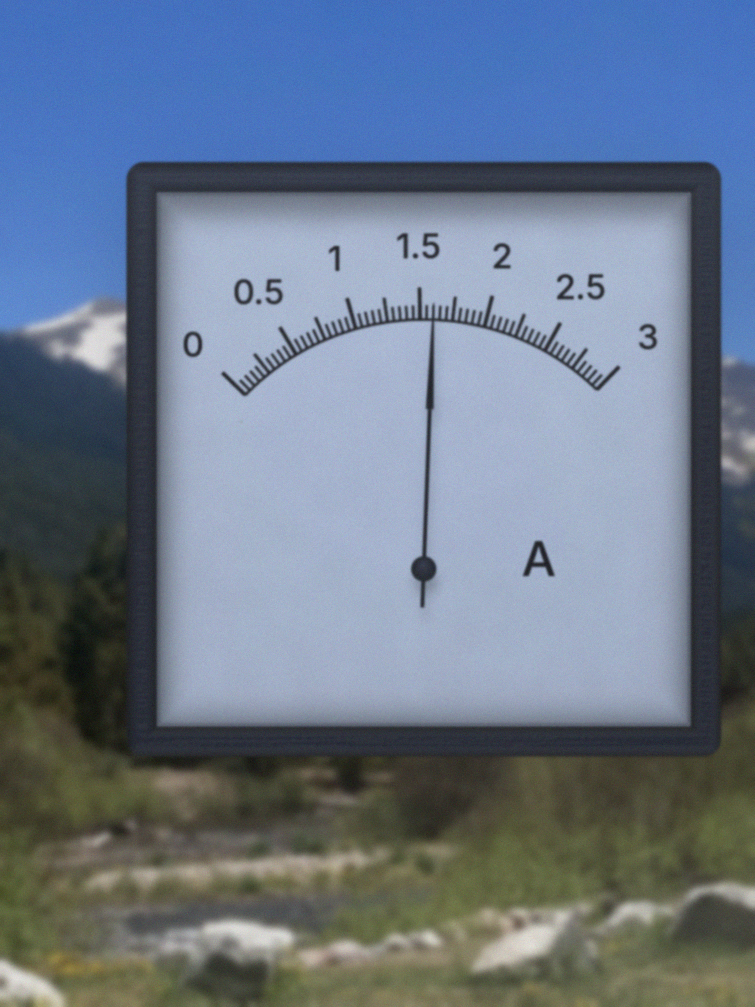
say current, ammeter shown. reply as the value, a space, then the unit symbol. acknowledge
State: 1.6 A
